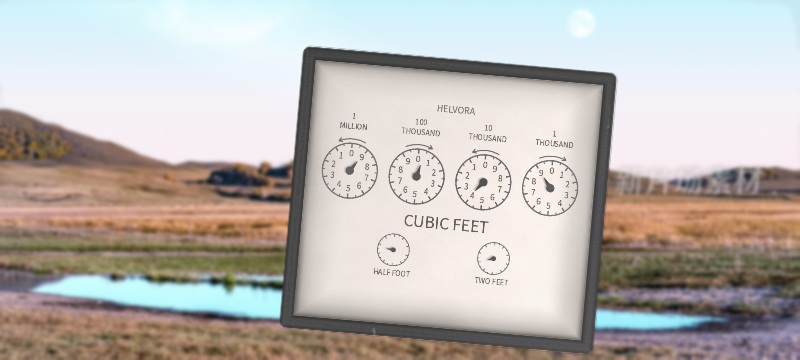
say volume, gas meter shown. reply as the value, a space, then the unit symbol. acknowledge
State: 903900 ft³
